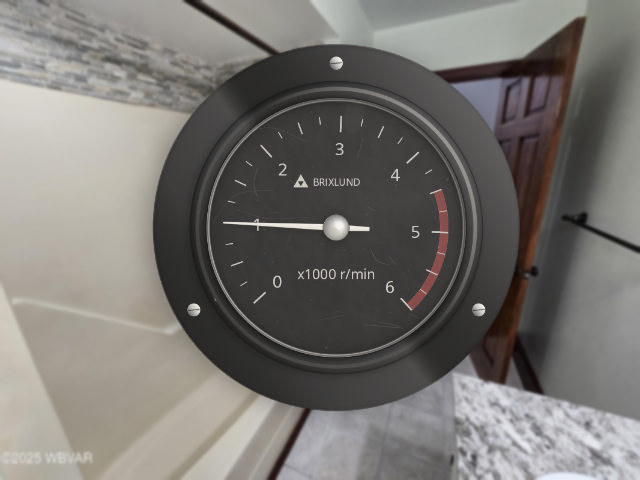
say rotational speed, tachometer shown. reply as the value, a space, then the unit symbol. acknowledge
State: 1000 rpm
